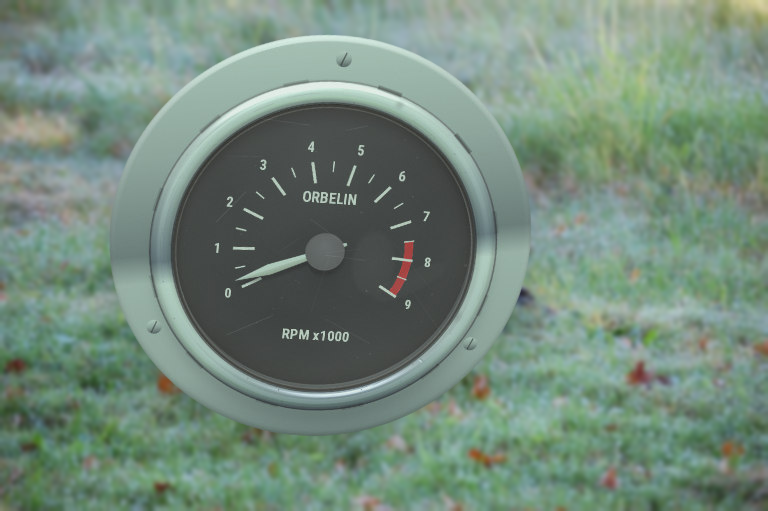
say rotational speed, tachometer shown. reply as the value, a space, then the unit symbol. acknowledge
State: 250 rpm
